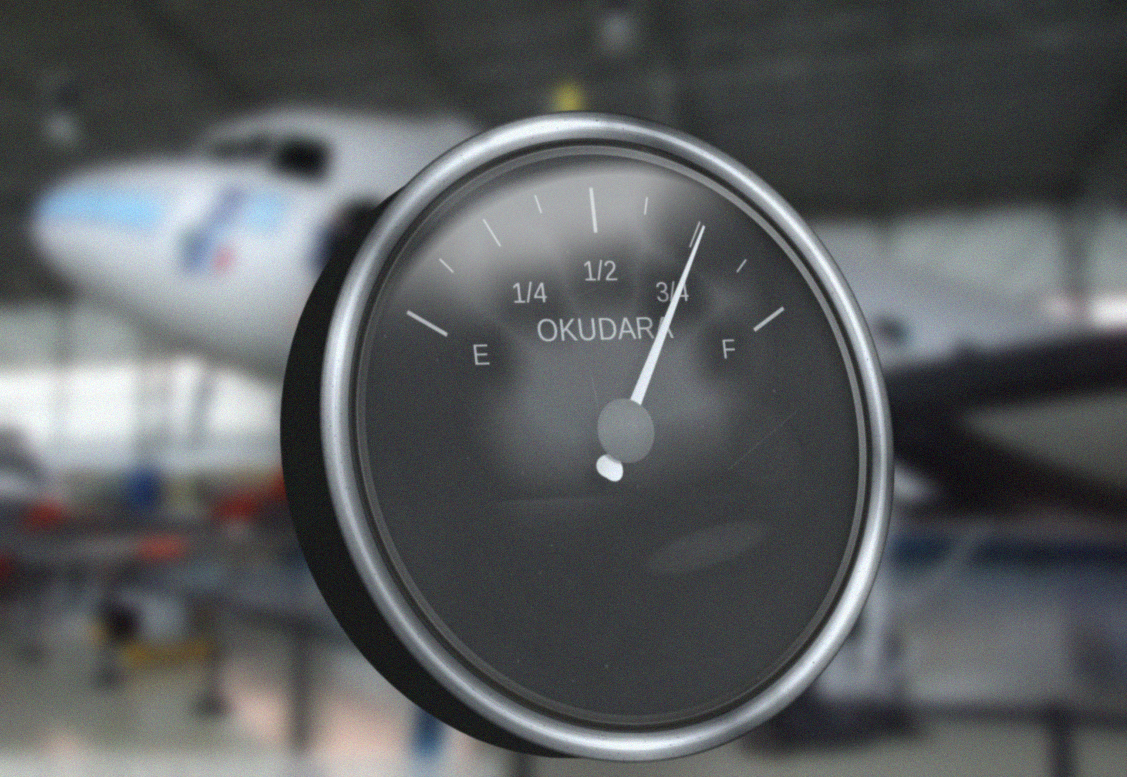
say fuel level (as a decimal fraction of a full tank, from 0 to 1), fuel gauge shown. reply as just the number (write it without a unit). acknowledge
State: 0.75
